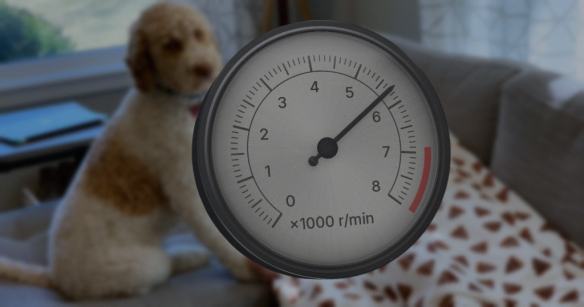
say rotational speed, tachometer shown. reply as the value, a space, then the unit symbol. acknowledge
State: 5700 rpm
